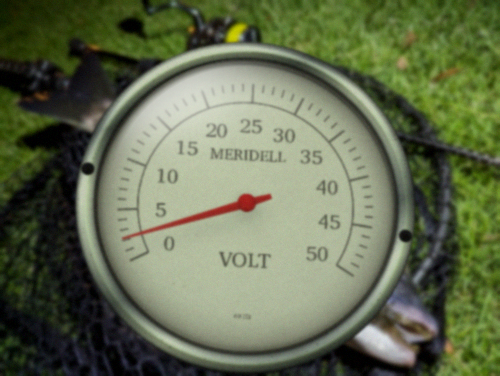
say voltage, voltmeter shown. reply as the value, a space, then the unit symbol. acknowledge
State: 2 V
